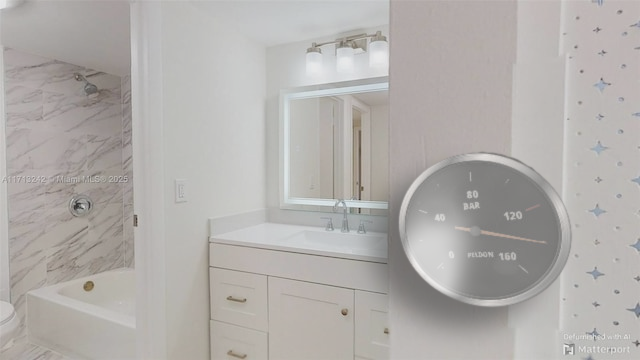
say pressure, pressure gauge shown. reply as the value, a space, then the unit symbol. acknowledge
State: 140 bar
